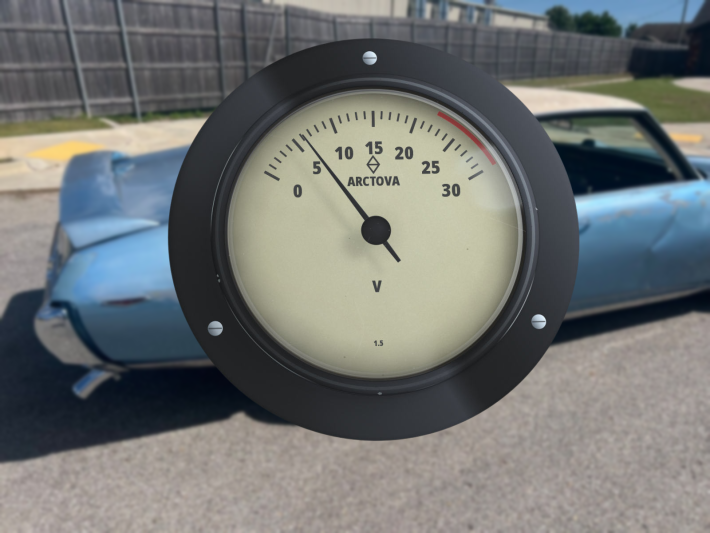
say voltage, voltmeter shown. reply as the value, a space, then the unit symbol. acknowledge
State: 6 V
